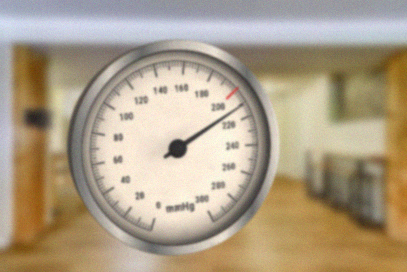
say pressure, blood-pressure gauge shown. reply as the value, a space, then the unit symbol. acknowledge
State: 210 mmHg
